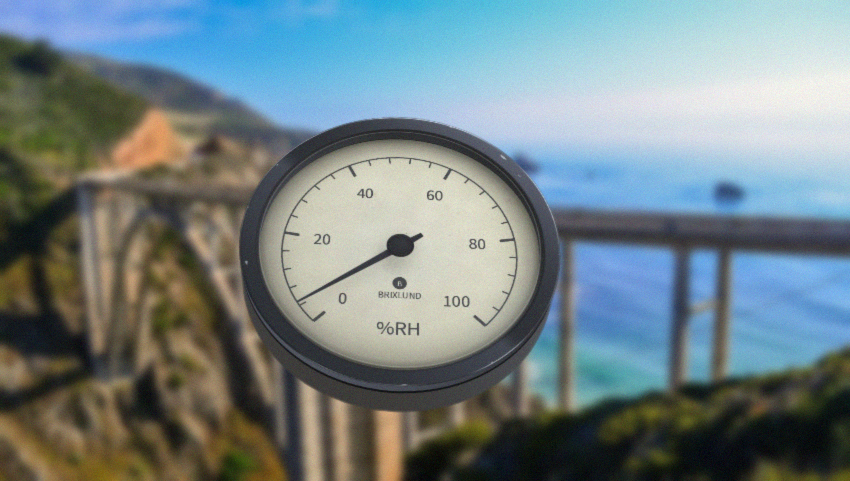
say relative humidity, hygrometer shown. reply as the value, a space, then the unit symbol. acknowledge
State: 4 %
